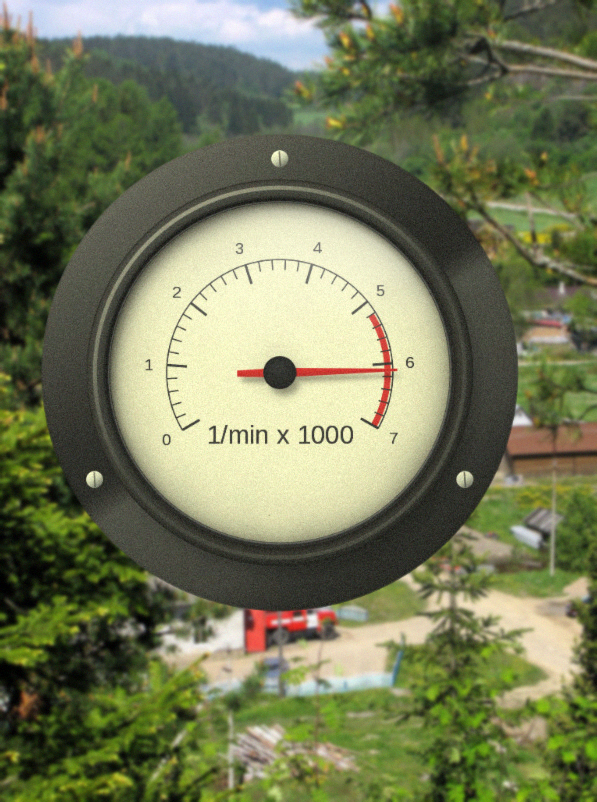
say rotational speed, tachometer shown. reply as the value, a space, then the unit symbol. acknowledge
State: 6100 rpm
